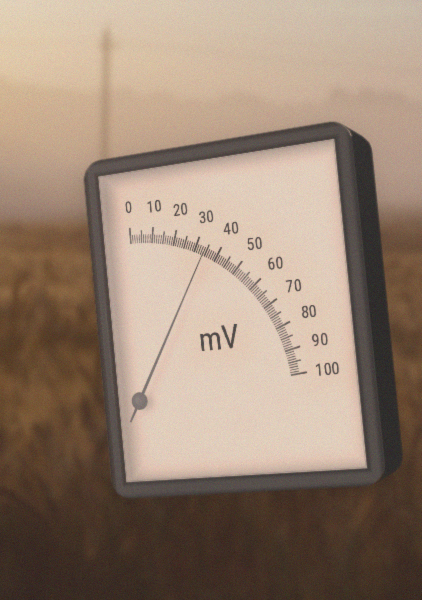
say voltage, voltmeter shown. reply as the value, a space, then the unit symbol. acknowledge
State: 35 mV
